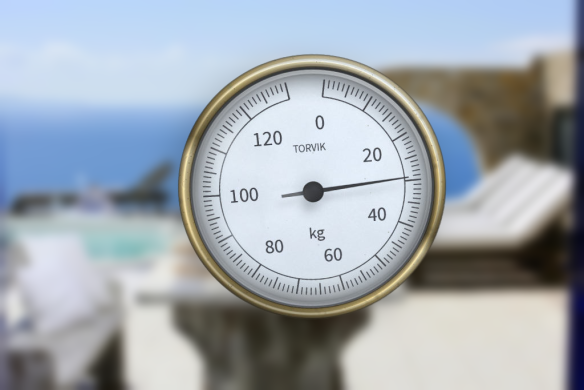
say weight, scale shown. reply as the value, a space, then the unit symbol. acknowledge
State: 29 kg
